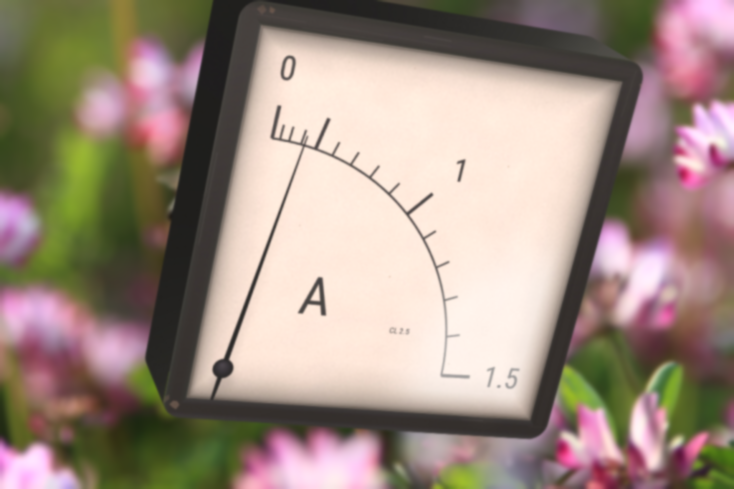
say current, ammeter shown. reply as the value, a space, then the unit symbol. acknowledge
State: 0.4 A
